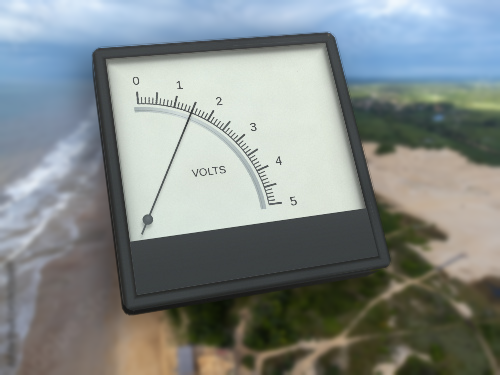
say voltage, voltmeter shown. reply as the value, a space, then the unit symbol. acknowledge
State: 1.5 V
